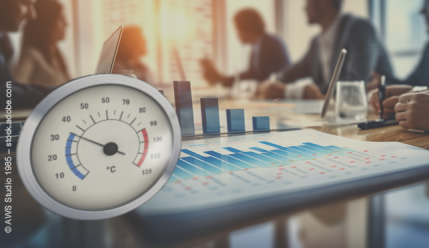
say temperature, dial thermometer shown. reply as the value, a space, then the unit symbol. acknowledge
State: 35 °C
